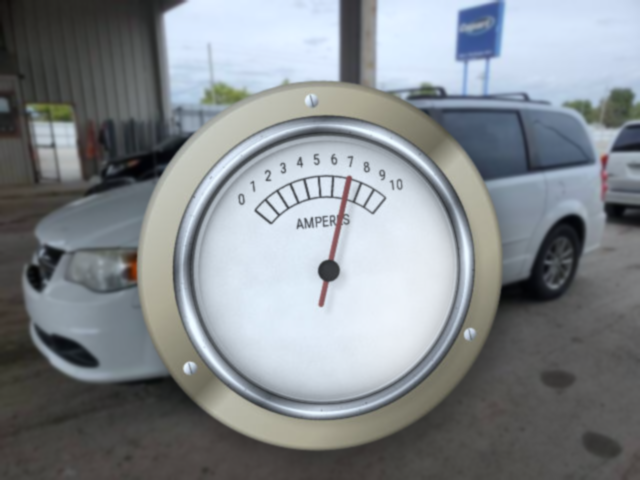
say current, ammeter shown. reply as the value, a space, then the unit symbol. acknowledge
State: 7 A
